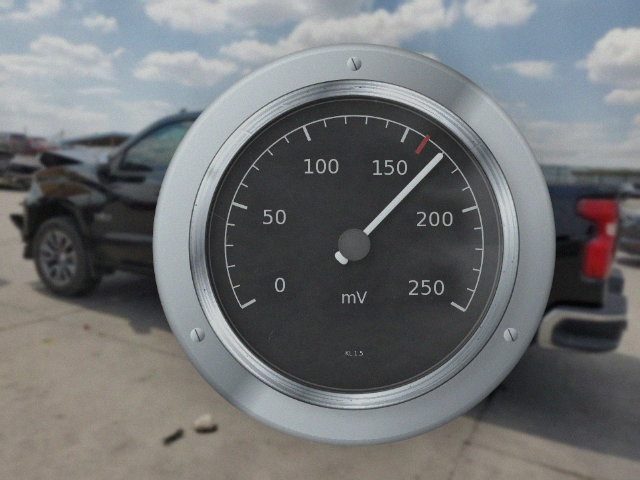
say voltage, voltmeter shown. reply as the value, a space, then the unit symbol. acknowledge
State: 170 mV
